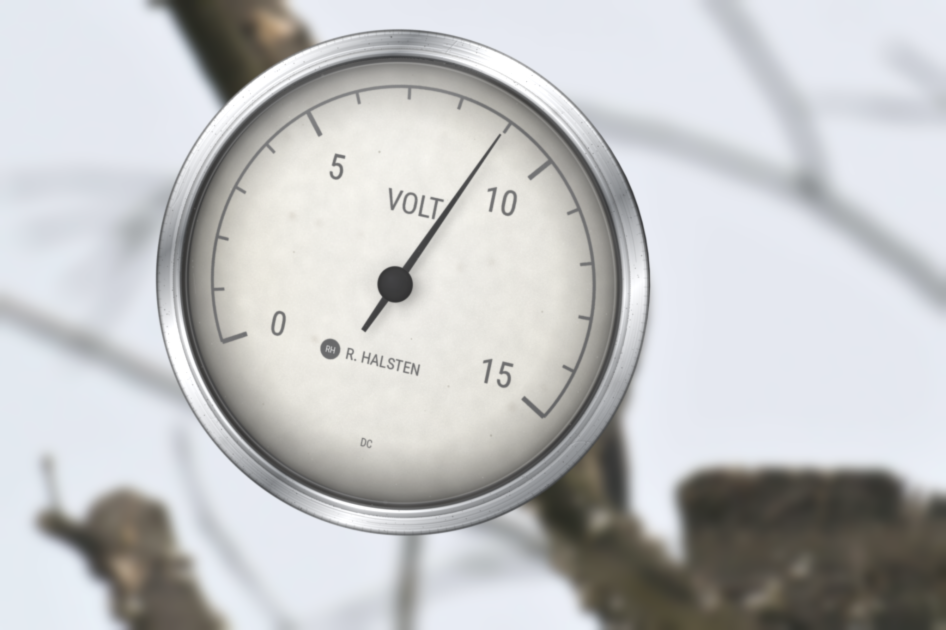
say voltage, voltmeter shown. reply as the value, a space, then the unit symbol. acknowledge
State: 9 V
